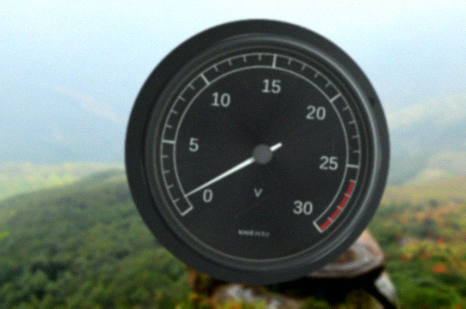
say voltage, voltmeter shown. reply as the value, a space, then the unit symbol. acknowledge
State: 1 V
